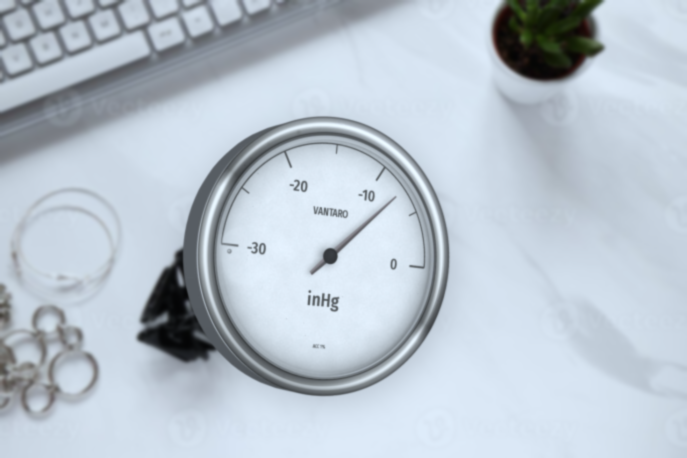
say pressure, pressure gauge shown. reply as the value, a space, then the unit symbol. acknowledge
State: -7.5 inHg
